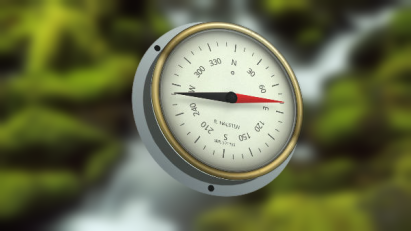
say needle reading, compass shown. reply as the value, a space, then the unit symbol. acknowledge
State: 80 °
